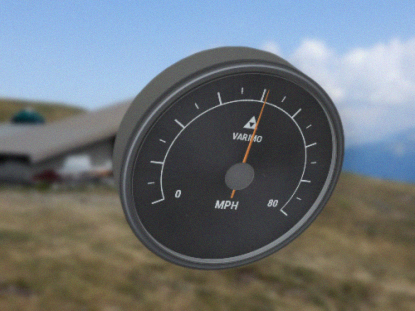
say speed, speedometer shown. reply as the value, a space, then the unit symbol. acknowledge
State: 40 mph
